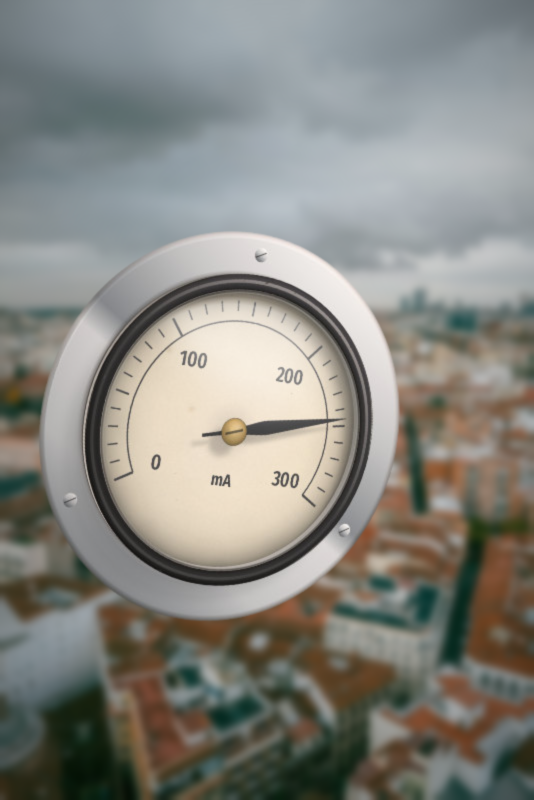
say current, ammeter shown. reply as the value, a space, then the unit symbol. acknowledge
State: 245 mA
